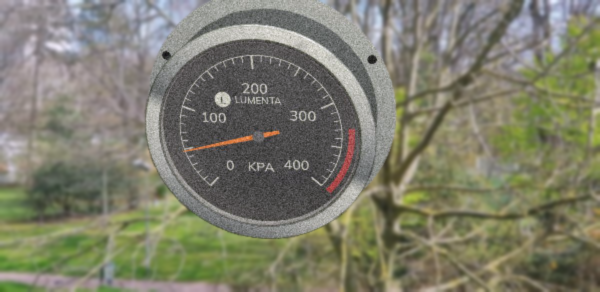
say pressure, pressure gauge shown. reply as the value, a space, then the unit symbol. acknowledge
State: 50 kPa
